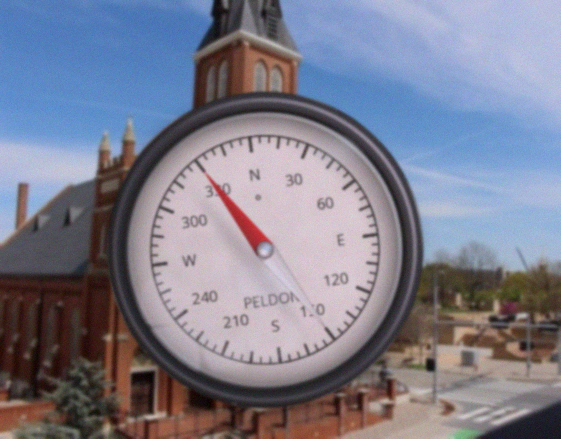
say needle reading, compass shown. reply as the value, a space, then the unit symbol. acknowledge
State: 330 °
